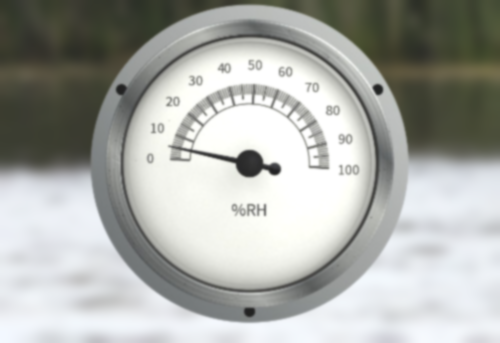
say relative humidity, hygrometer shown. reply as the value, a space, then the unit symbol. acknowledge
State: 5 %
